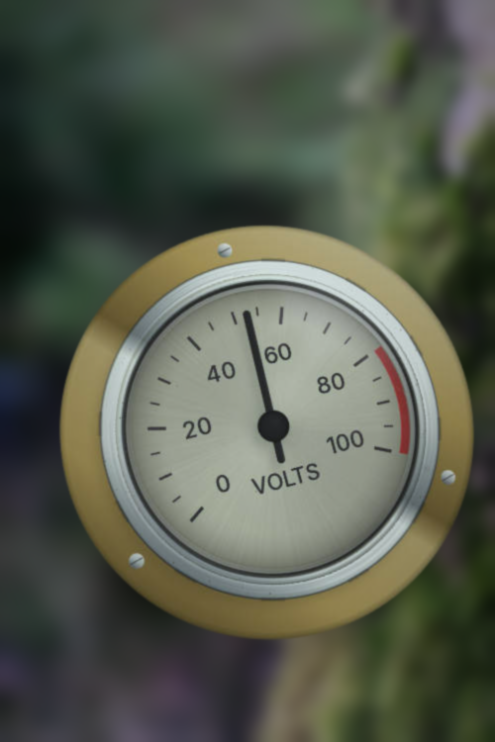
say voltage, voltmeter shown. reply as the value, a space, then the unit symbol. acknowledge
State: 52.5 V
